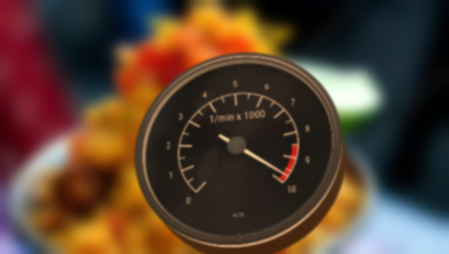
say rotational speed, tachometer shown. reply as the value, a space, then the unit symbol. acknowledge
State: 9750 rpm
